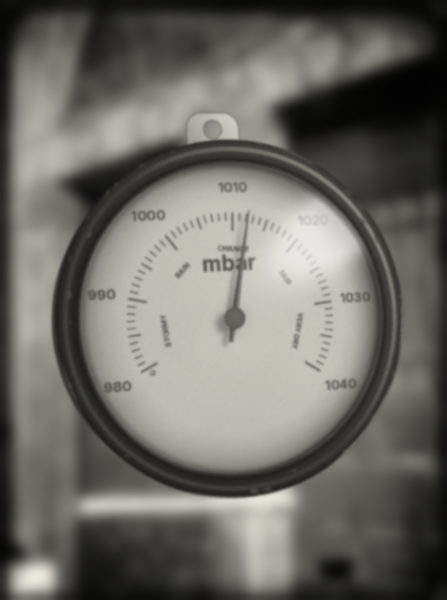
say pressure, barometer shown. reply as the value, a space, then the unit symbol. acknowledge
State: 1012 mbar
